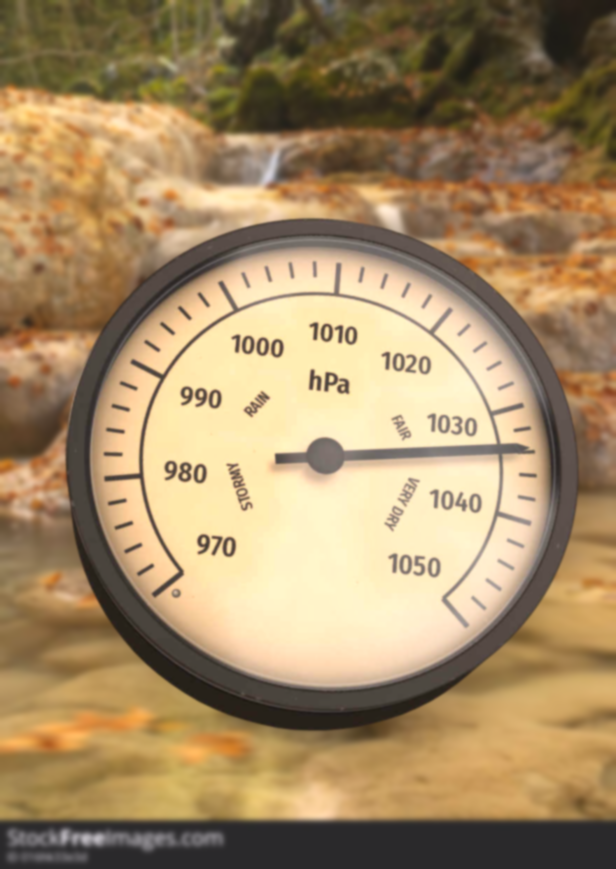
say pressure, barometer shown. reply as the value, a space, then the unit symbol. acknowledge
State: 1034 hPa
